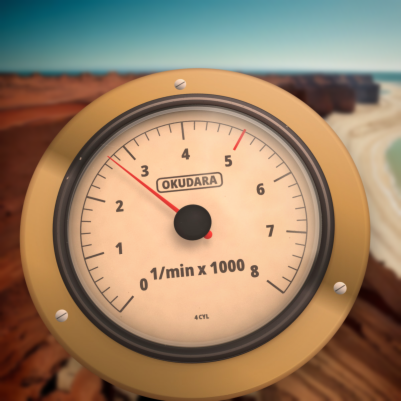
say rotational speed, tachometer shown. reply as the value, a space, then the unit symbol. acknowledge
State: 2700 rpm
